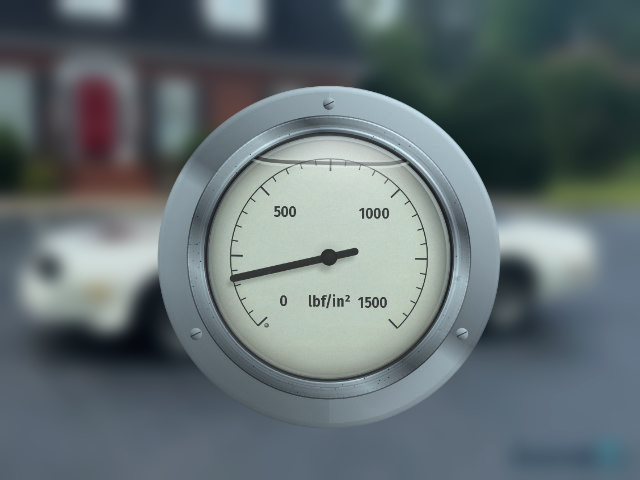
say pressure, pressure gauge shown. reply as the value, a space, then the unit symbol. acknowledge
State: 175 psi
